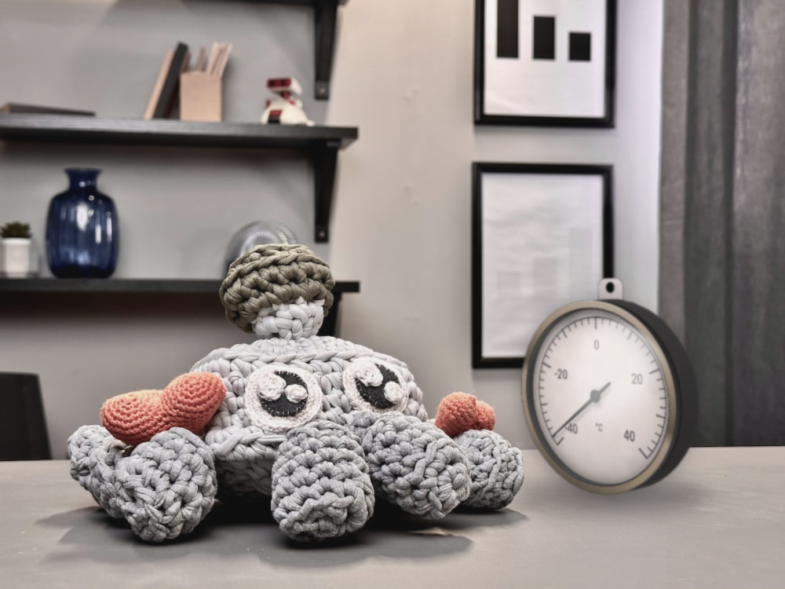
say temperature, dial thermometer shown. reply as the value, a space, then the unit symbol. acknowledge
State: -38 °C
